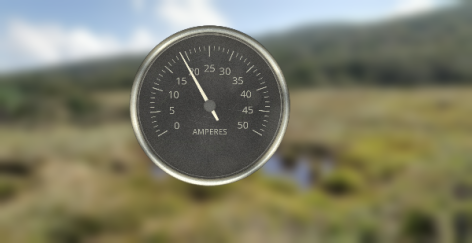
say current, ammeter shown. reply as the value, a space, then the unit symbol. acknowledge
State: 19 A
